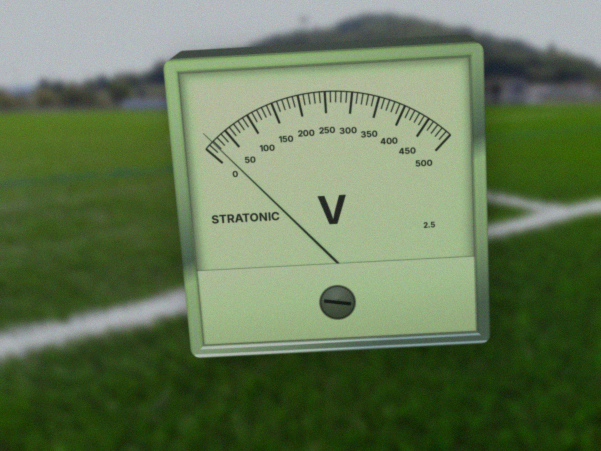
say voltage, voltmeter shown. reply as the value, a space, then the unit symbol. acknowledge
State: 20 V
